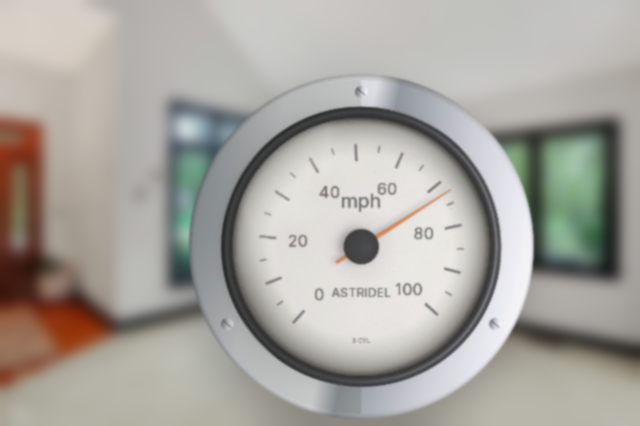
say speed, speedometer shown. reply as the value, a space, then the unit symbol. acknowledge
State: 72.5 mph
